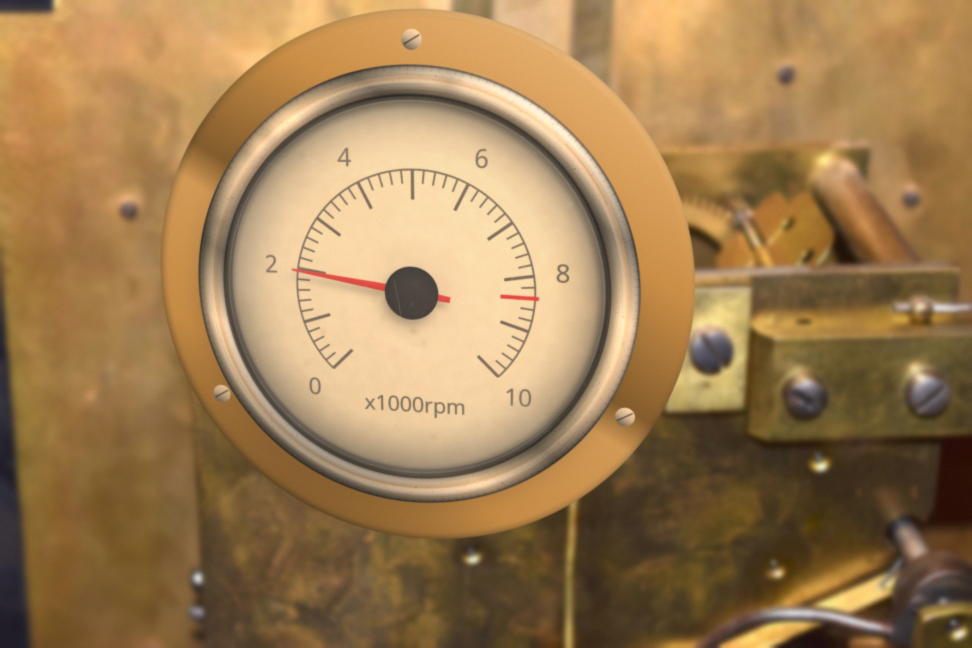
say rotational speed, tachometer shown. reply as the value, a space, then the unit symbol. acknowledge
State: 2000 rpm
